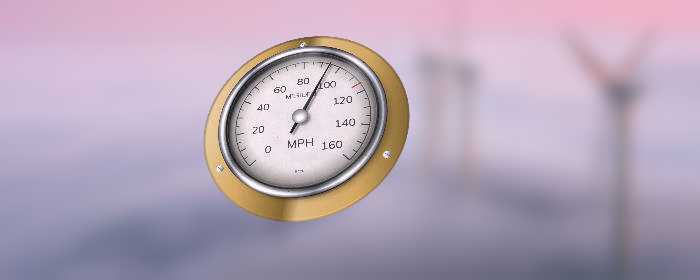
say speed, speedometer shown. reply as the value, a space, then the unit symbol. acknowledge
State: 95 mph
